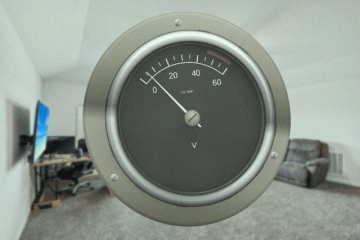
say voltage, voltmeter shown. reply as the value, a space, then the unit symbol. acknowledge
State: 5 V
